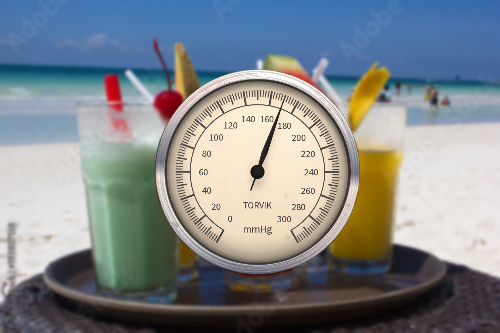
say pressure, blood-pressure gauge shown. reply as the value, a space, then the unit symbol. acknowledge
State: 170 mmHg
